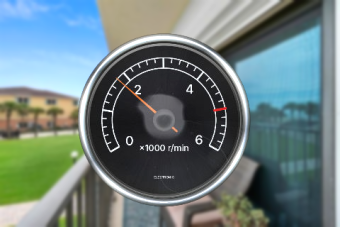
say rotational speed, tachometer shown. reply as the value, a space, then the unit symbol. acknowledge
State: 1800 rpm
